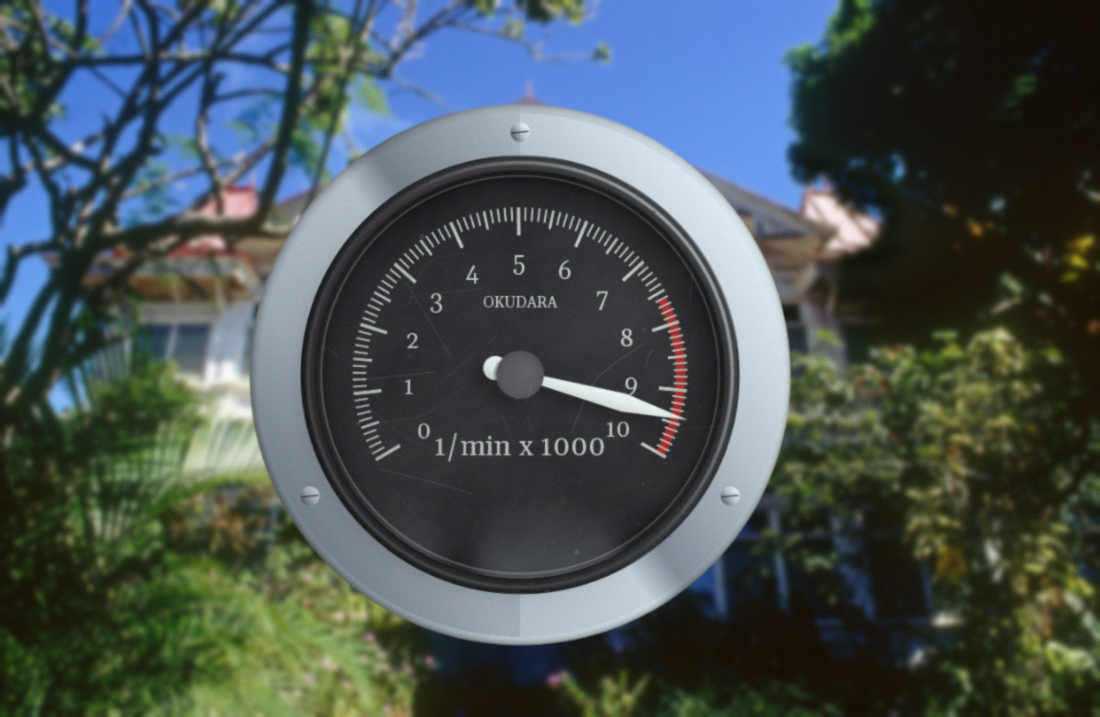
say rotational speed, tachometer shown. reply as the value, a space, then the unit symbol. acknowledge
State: 9400 rpm
